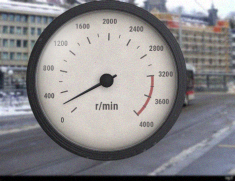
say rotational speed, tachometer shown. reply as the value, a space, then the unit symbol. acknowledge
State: 200 rpm
